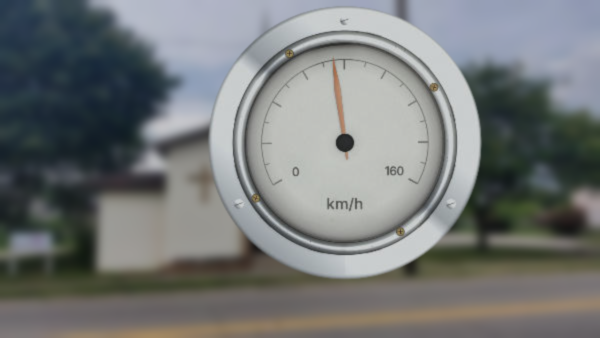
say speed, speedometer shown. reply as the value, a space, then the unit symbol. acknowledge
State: 75 km/h
